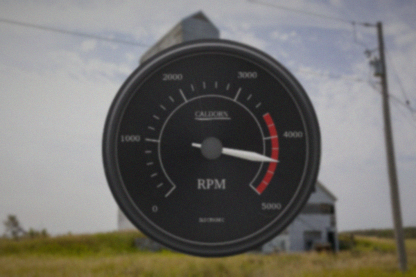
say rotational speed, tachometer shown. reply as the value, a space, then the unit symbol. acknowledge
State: 4400 rpm
